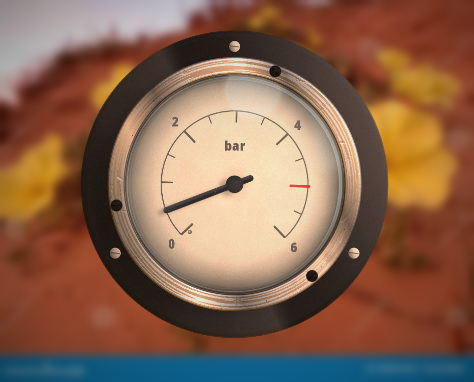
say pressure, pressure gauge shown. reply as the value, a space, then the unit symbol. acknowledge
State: 0.5 bar
